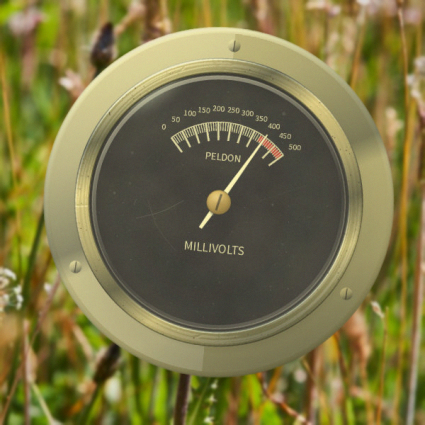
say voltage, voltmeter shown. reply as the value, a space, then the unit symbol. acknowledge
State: 400 mV
